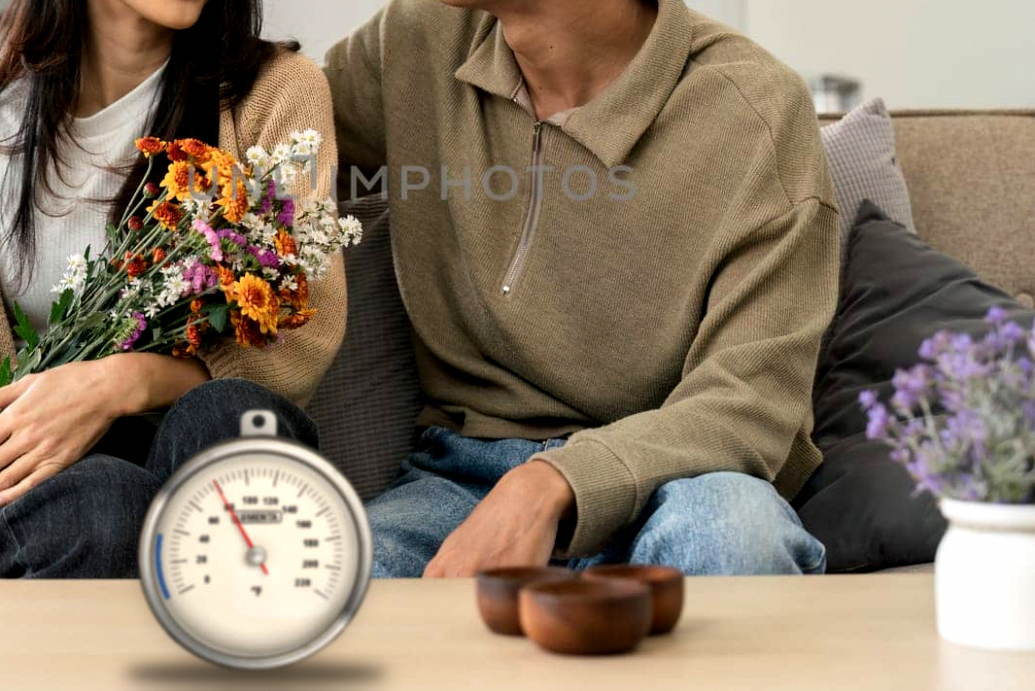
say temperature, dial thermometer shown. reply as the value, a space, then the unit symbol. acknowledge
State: 80 °F
